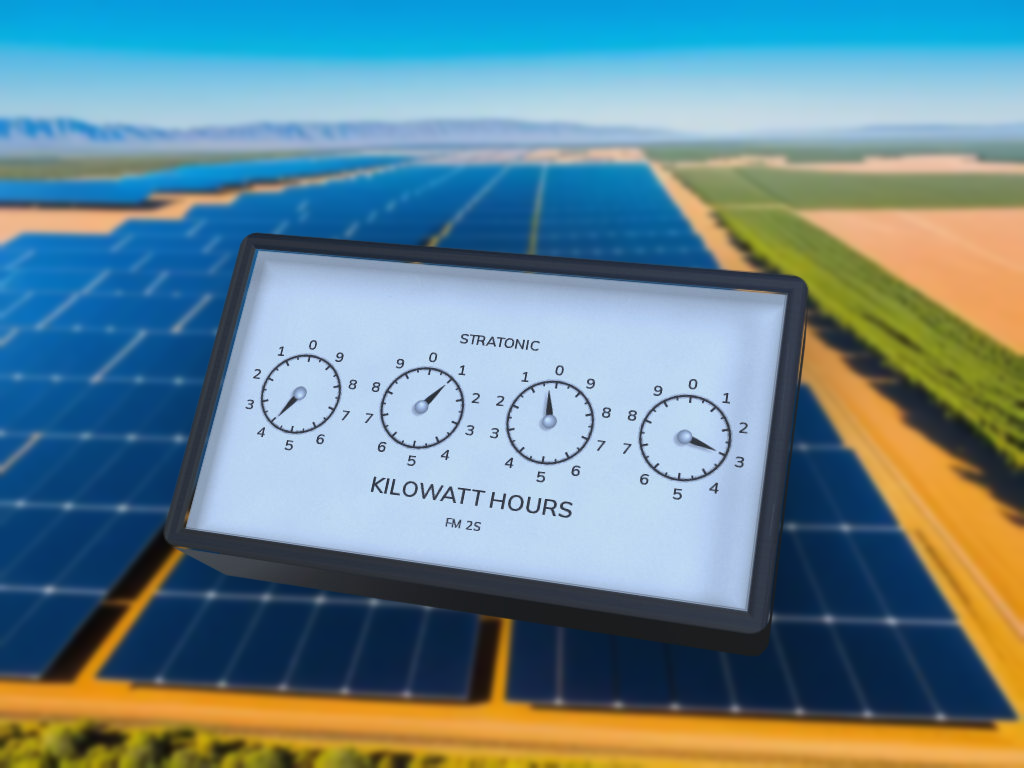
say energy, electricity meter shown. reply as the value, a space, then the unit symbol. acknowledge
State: 4103 kWh
